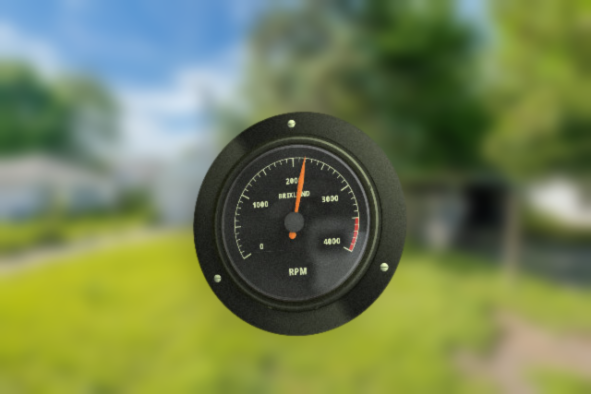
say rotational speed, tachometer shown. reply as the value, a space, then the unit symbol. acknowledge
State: 2200 rpm
